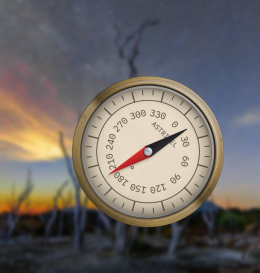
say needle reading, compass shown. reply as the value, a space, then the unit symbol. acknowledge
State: 195 °
